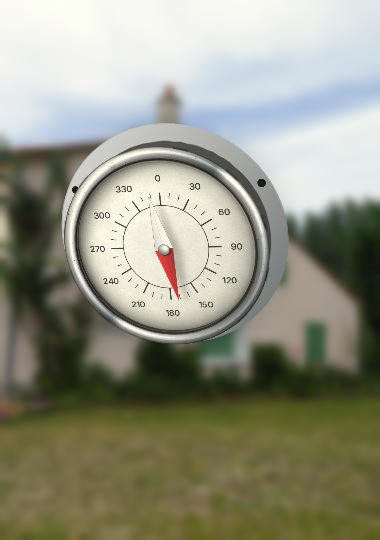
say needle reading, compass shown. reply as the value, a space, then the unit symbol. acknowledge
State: 170 °
